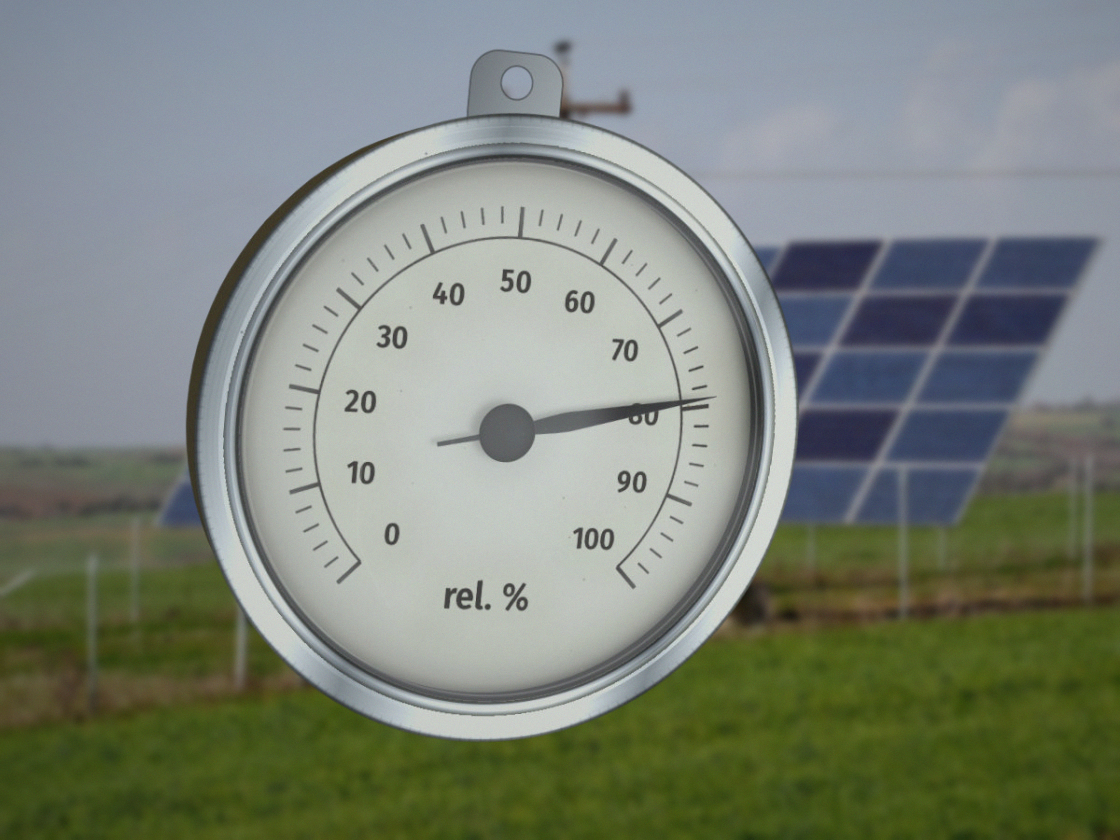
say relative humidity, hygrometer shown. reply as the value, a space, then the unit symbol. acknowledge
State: 79 %
